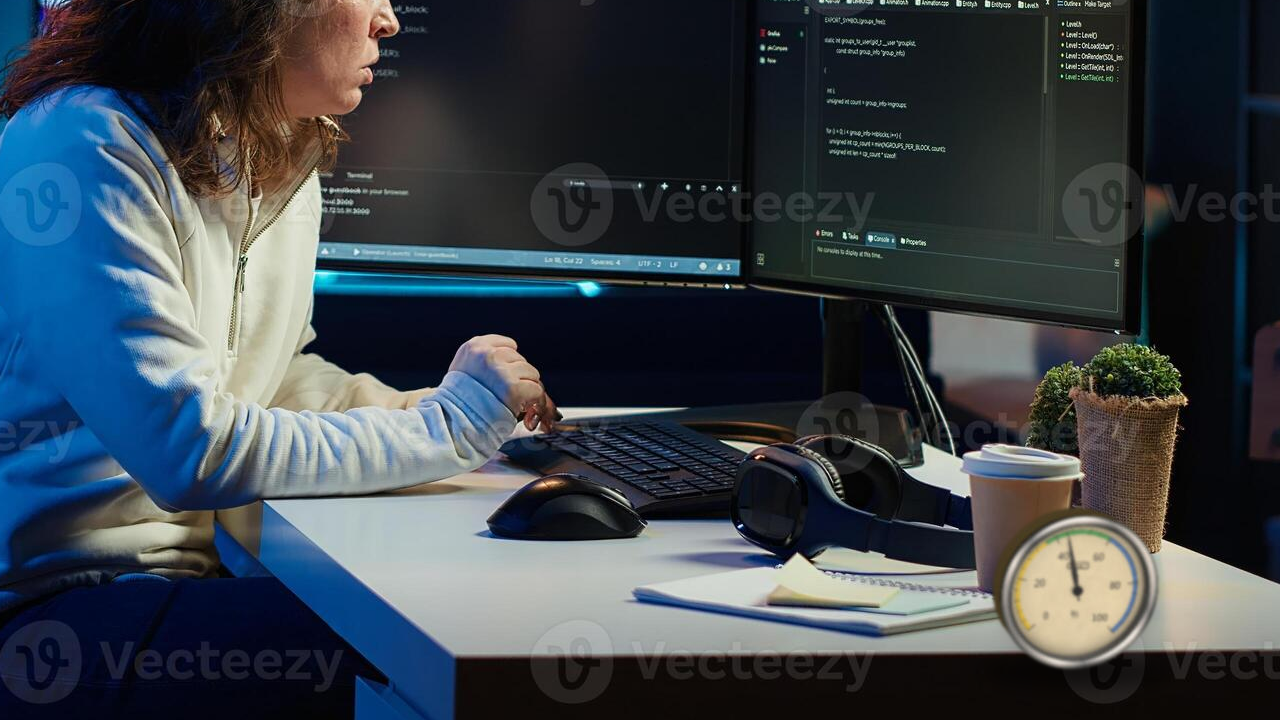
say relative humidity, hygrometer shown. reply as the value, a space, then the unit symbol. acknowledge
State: 44 %
